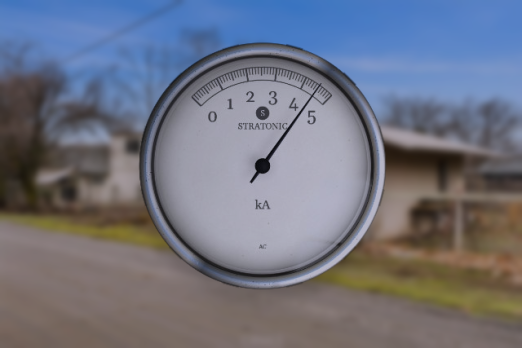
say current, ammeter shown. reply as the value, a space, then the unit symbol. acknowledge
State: 4.5 kA
